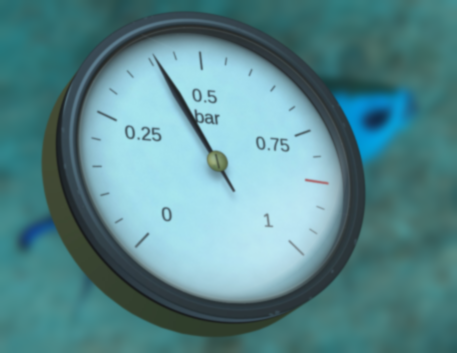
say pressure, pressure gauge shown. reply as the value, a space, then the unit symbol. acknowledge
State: 0.4 bar
